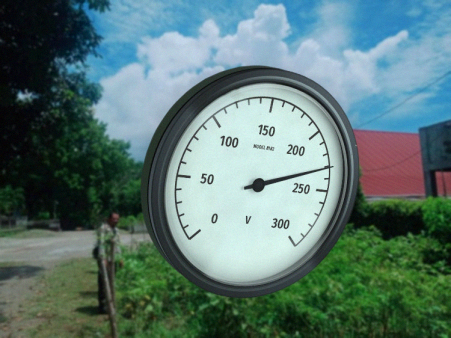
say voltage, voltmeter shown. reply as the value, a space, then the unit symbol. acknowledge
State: 230 V
